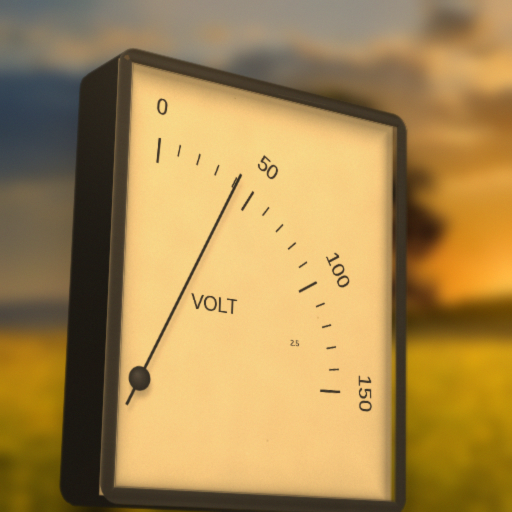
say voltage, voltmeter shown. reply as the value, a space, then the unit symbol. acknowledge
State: 40 V
